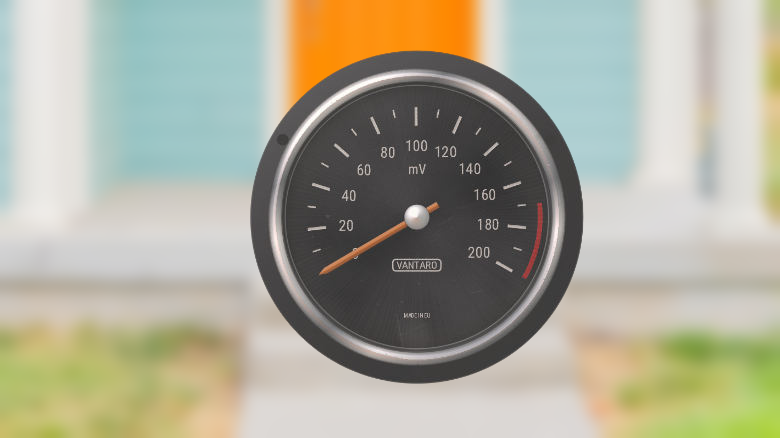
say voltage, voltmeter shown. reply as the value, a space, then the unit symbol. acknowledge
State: 0 mV
